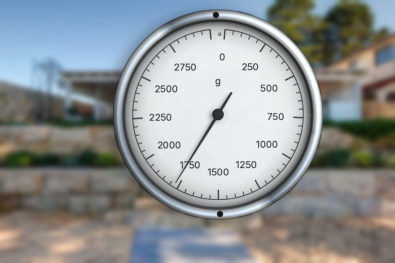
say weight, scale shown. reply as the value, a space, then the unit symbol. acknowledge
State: 1775 g
